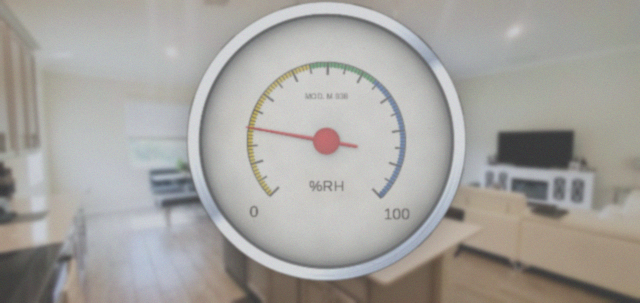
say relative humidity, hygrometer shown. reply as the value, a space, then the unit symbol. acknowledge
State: 20 %
